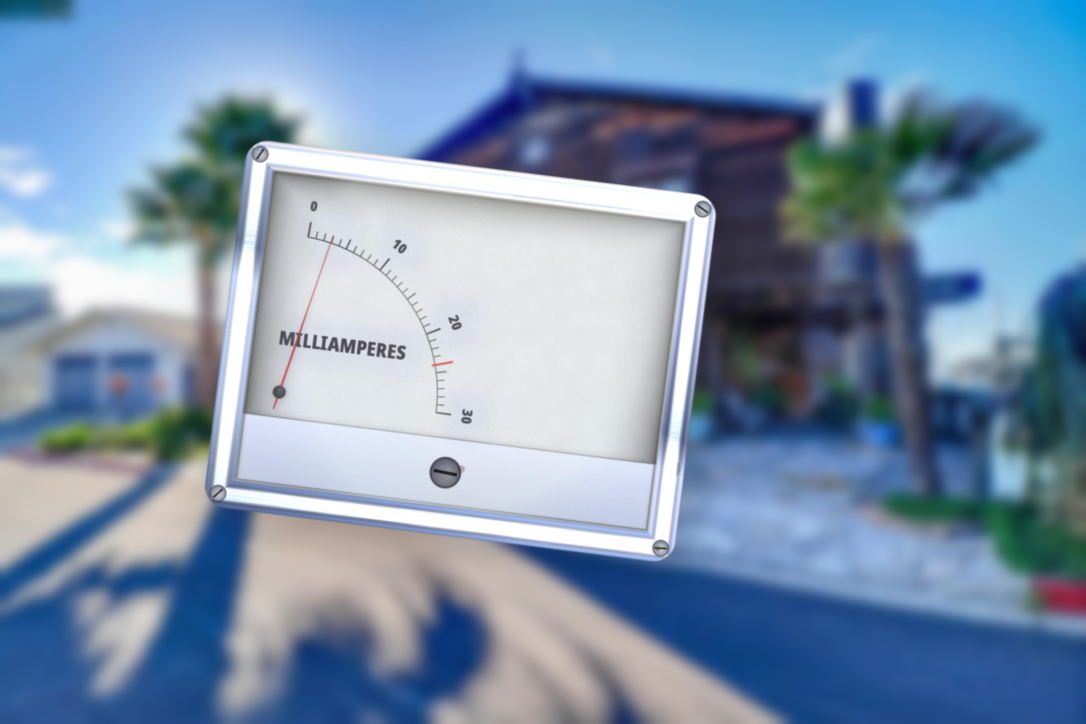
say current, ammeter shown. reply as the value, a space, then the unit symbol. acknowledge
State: 3 mA
